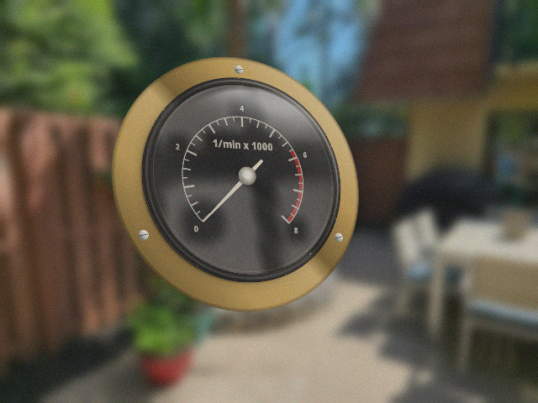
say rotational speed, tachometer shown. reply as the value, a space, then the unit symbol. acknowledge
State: 0 rpm
